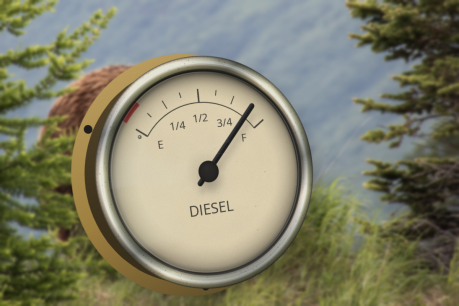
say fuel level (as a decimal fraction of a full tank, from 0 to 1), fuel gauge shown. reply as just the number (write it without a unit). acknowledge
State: 0.875
